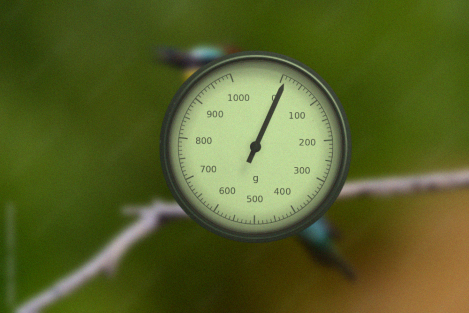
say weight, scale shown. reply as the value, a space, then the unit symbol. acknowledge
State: 10 g
